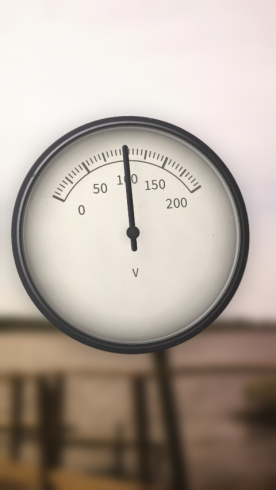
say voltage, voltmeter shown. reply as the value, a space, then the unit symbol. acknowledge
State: 100 V
